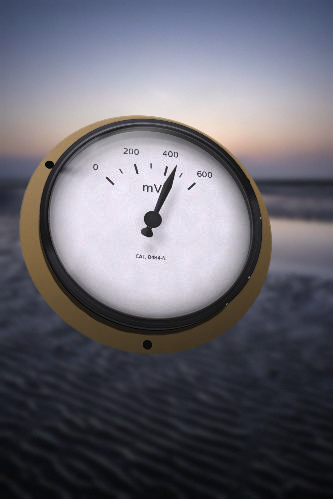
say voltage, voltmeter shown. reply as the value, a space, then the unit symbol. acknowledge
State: 450 mV
